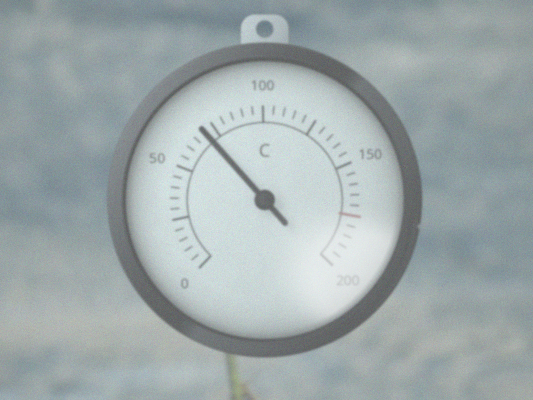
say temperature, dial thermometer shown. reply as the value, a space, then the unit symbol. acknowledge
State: 70 °C
